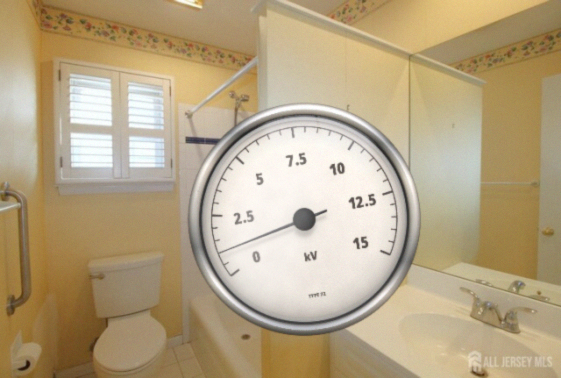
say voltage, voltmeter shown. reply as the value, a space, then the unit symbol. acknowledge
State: 1 kV
